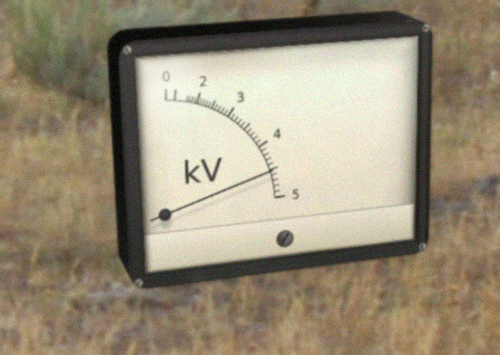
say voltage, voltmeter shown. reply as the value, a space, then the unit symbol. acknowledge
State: 4.5 kV
